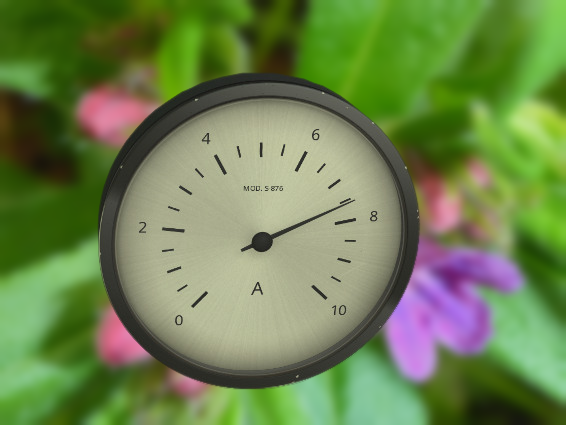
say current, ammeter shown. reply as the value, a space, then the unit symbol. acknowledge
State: 7.5 A
